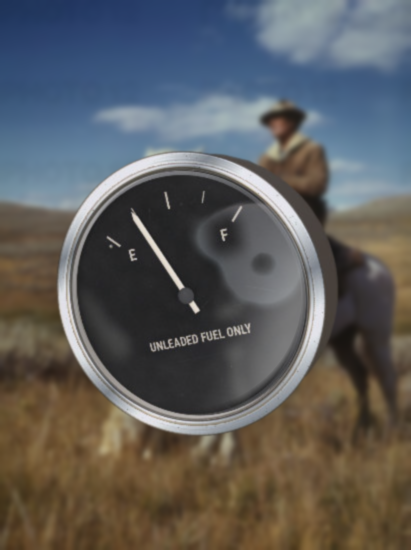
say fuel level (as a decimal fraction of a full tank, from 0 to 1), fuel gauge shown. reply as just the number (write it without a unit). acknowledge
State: 0.25
